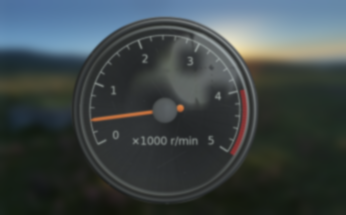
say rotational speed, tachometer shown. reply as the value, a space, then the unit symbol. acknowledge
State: 400 rpm
